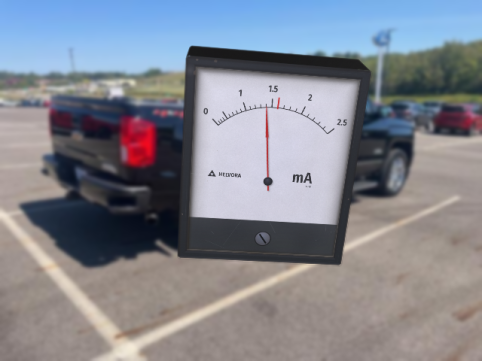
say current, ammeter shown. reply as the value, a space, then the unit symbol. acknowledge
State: 1.4 mA
